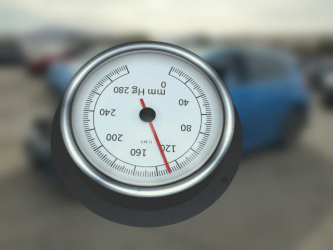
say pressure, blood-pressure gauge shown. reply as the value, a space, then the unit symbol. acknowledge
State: 130 mmHg
